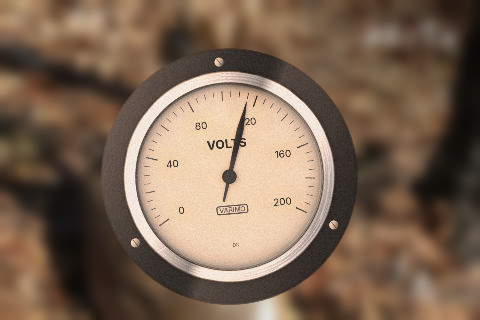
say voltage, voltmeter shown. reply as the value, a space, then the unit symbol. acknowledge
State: 115 V
